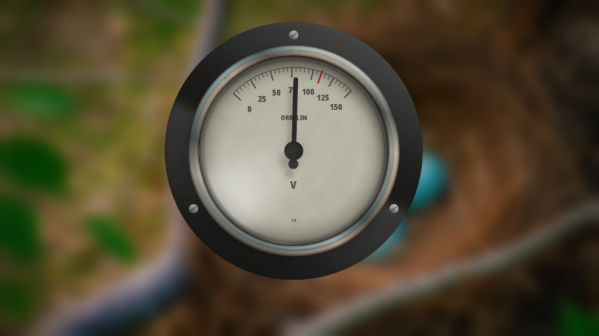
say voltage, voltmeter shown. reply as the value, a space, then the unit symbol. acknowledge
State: 80 V
